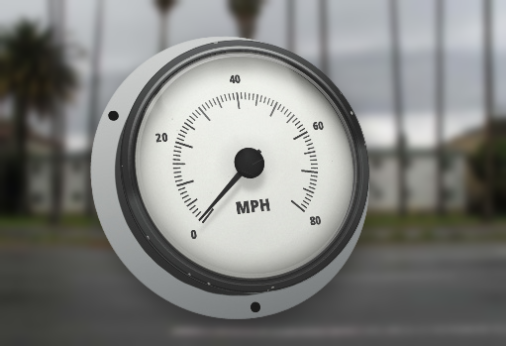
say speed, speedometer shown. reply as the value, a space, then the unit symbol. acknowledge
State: 1 mph
